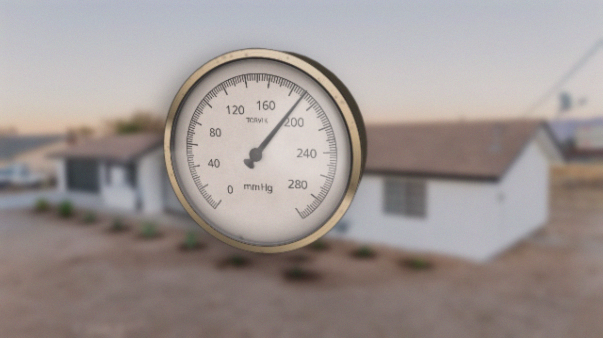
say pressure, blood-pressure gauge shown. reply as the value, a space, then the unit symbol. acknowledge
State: 190 mmHg
